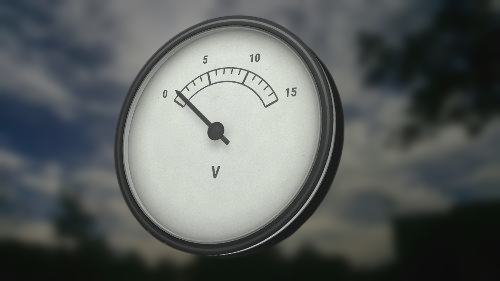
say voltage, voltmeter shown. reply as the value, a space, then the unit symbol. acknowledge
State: 1 V
